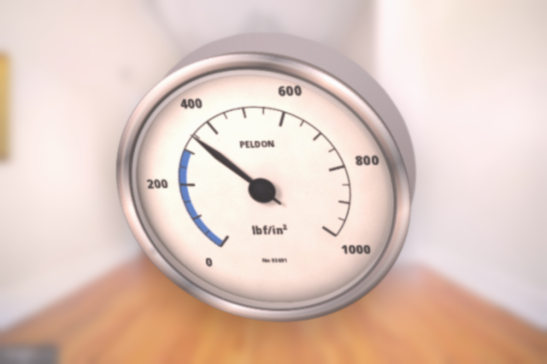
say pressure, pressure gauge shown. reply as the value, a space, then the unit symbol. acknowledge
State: 350 psi
